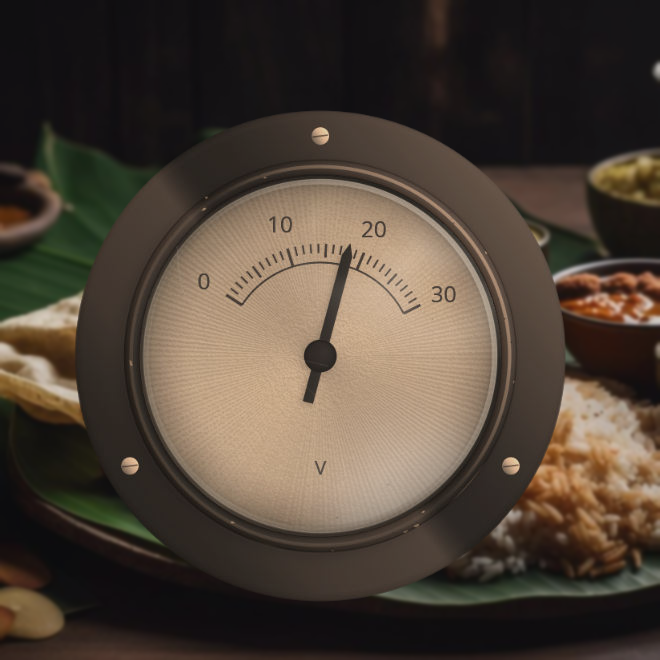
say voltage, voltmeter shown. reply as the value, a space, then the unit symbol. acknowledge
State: 18 V
